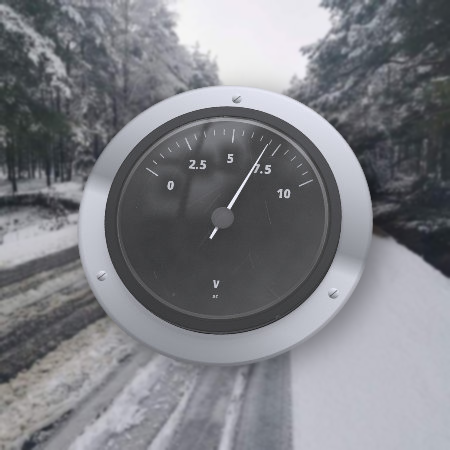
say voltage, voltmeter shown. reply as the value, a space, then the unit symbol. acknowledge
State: 7 V
